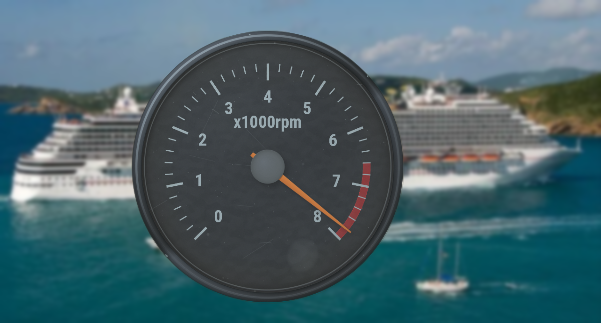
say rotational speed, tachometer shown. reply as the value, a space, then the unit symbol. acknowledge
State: 7800 rpm
